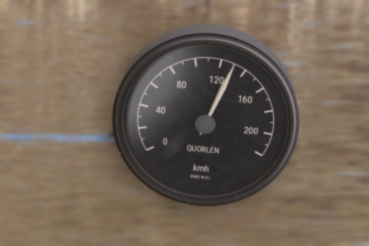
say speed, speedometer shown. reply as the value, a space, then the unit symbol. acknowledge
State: 130 km/h
